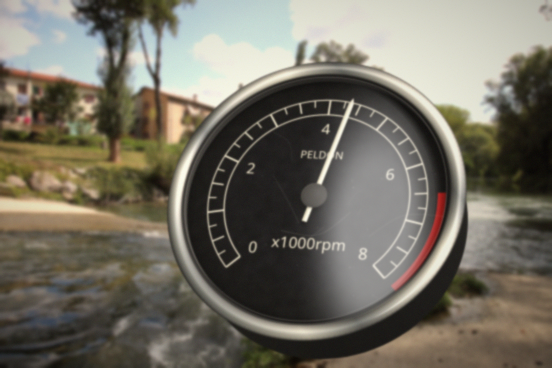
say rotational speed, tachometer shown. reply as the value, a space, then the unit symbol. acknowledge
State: 4375 rpm
